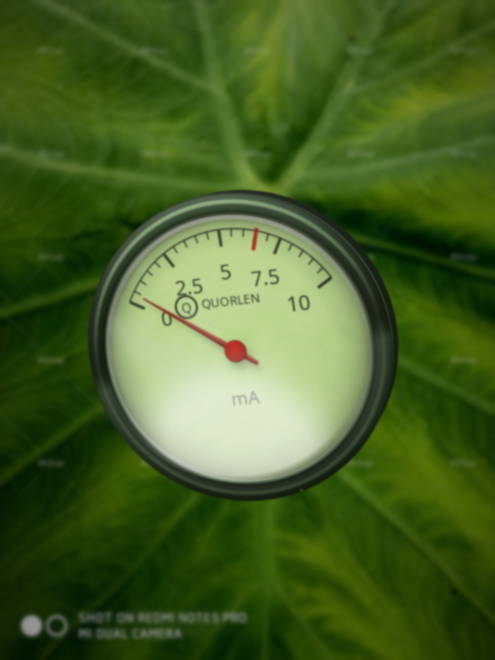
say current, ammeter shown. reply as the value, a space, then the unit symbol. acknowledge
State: 0.5 mA
